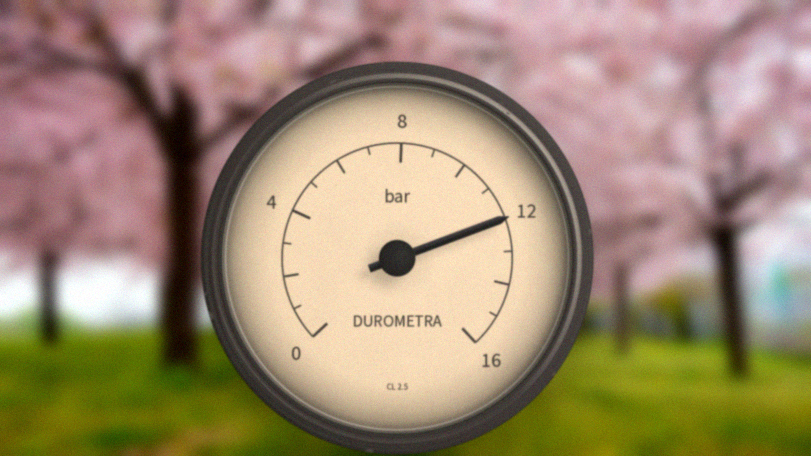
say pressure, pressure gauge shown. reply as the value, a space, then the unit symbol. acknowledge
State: 12 bar
